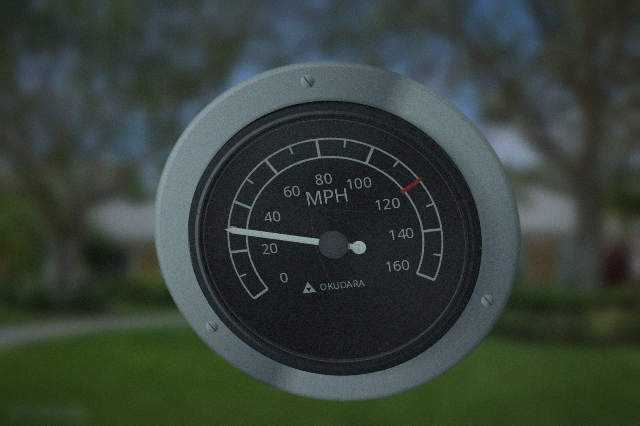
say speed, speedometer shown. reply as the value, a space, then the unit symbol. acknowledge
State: 30 mph
